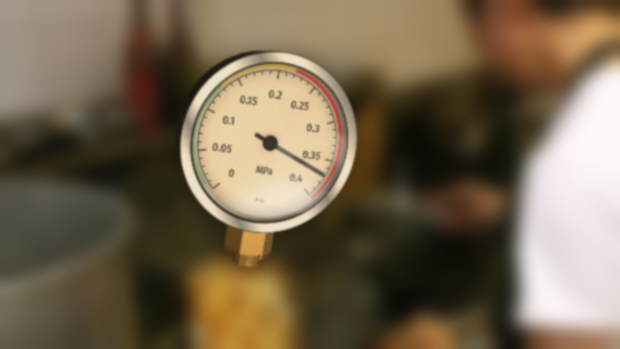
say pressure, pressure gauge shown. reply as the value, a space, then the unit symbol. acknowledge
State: 0.37 MPa
